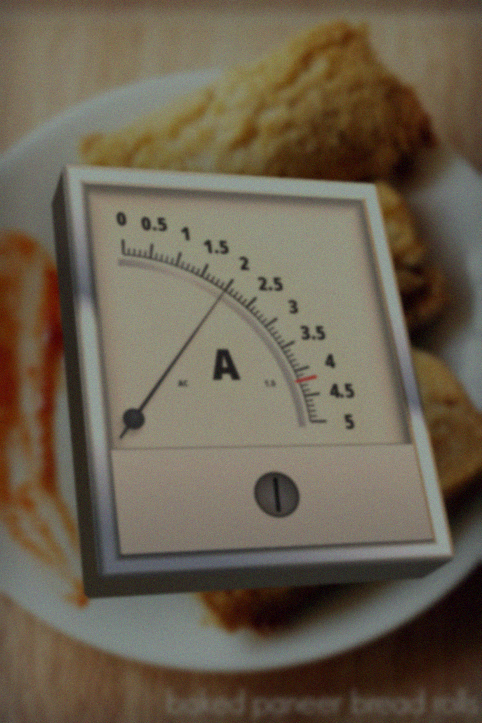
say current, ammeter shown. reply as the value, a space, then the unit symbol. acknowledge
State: 2 A
